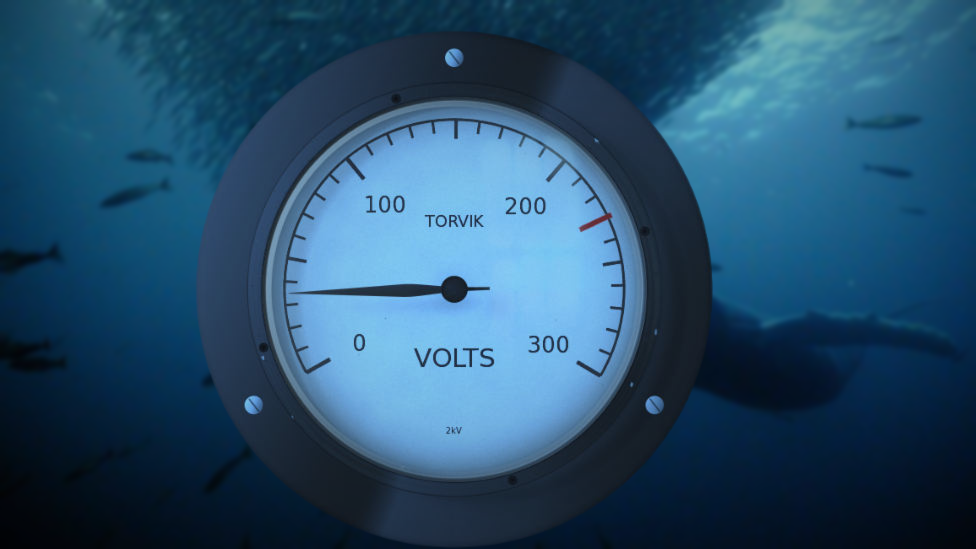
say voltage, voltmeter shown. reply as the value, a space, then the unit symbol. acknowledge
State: 35 V
